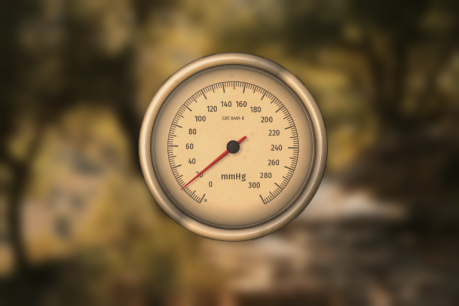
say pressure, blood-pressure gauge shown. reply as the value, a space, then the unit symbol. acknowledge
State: 20 mmHg
